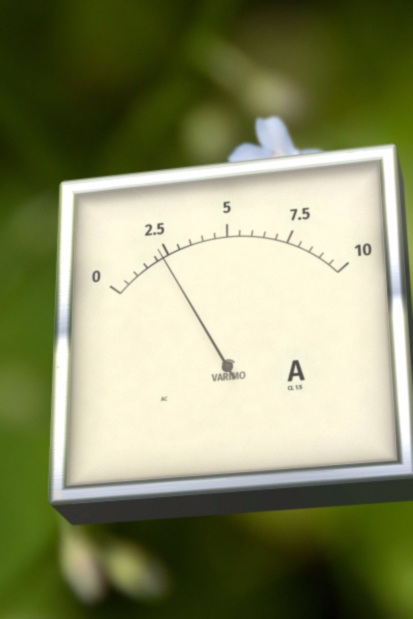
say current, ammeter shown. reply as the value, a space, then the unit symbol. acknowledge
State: 2.25 A
